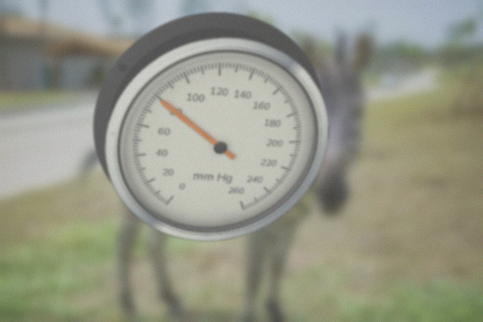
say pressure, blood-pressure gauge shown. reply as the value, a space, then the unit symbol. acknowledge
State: 80 mmHg
